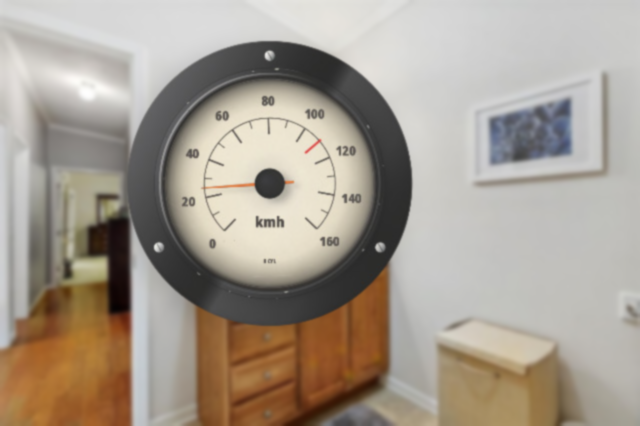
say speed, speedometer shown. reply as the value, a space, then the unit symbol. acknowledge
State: 25 km/h
